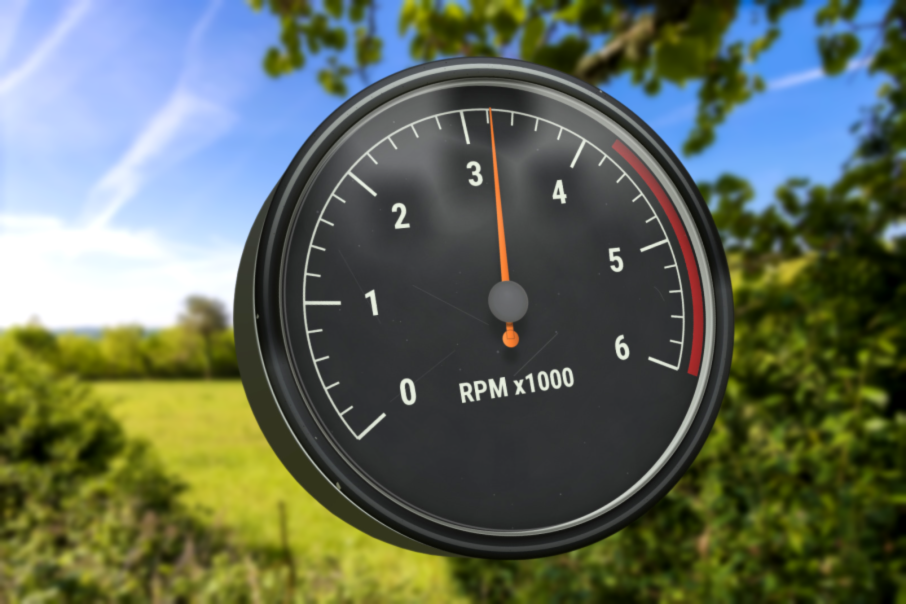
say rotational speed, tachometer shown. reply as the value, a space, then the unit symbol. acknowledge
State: 3200 rpm
